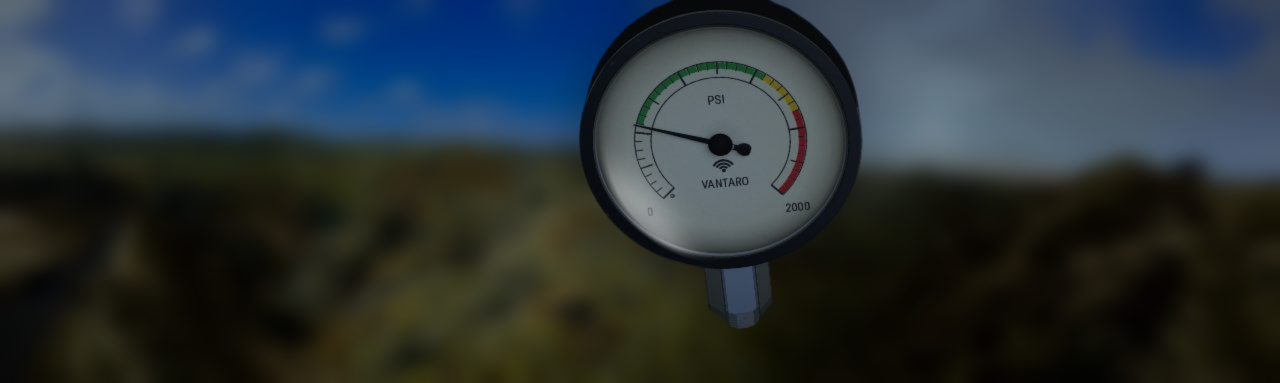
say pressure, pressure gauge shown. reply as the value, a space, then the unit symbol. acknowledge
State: 450 psi
